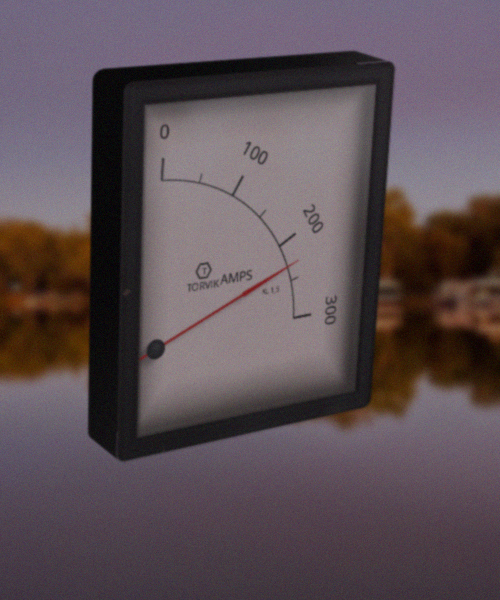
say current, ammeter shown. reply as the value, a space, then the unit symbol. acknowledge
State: 225 A
